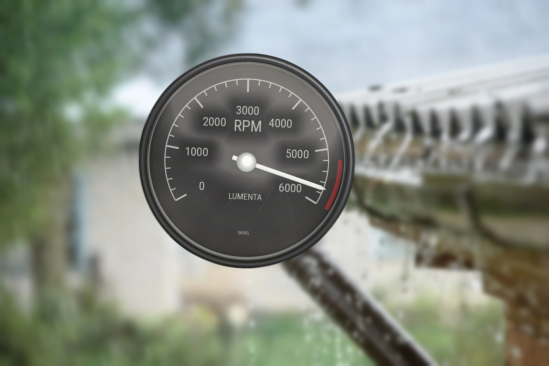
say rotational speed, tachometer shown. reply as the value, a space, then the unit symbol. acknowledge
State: 5700 rpm
